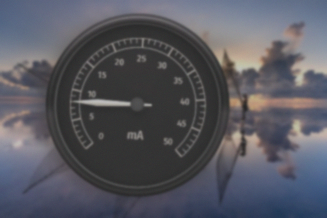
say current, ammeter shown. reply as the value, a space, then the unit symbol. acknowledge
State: 8 mA
